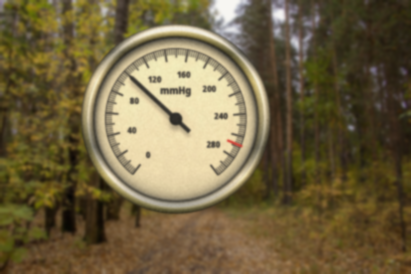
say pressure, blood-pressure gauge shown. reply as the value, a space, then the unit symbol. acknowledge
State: 100 mmHg
